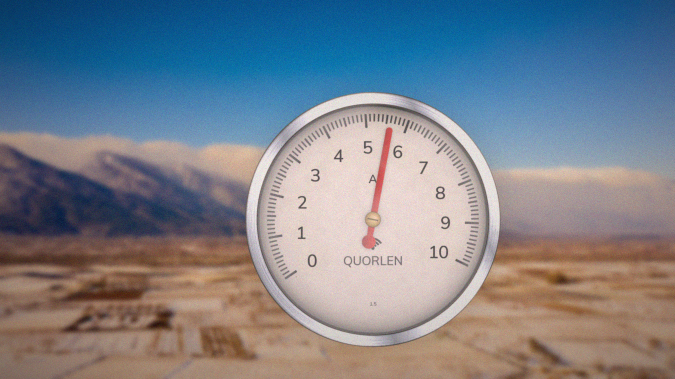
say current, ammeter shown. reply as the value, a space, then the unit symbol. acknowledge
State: 5.6 A
